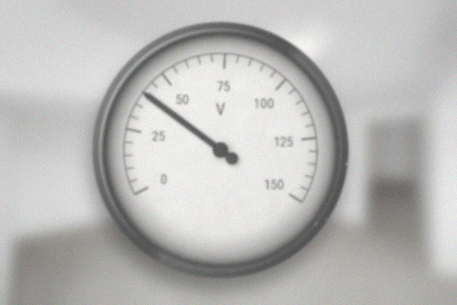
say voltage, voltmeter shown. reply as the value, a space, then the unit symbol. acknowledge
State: 40 V
